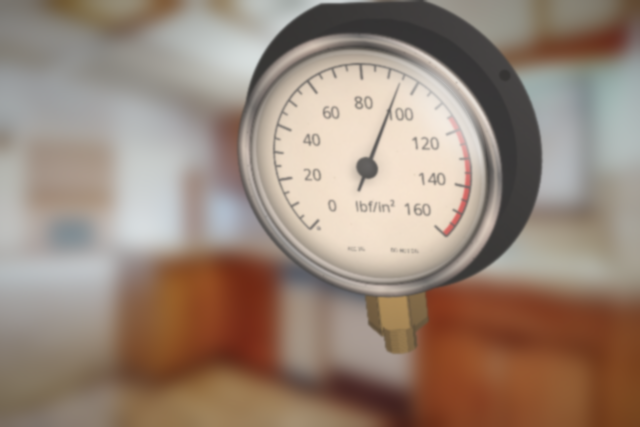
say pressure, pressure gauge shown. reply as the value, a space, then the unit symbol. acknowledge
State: 95 psi
